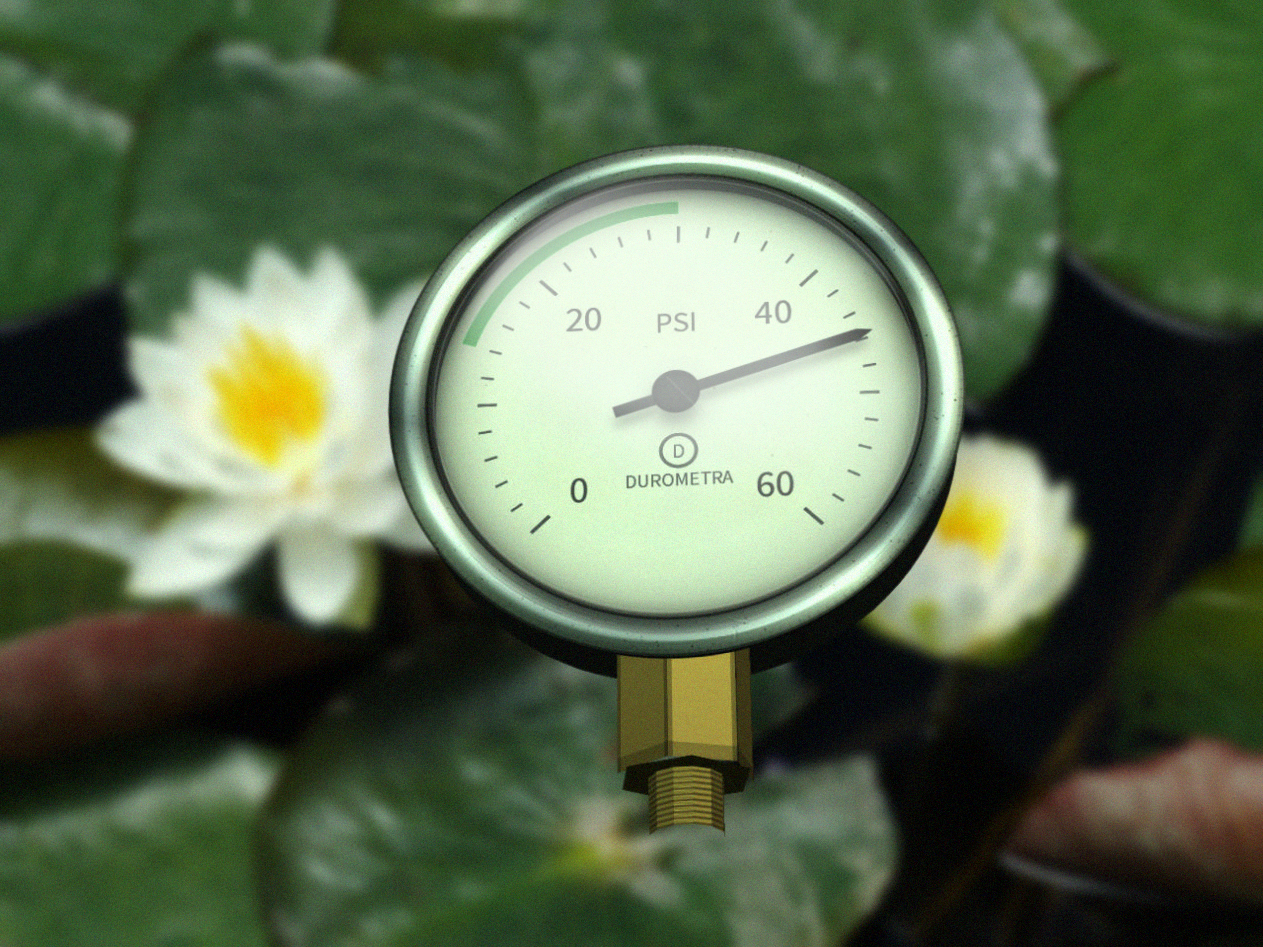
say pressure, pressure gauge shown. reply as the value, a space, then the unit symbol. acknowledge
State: 46 psi
